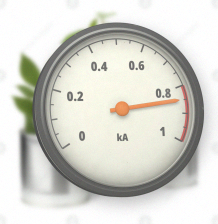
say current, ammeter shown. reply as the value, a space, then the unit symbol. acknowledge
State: 0.85 kA
